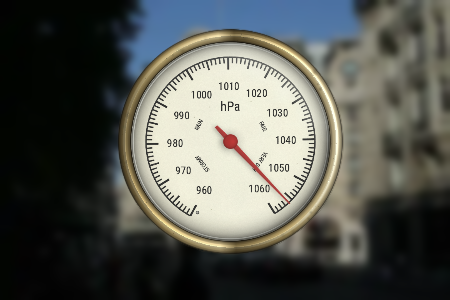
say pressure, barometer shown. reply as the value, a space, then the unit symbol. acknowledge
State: 1056 hPa
